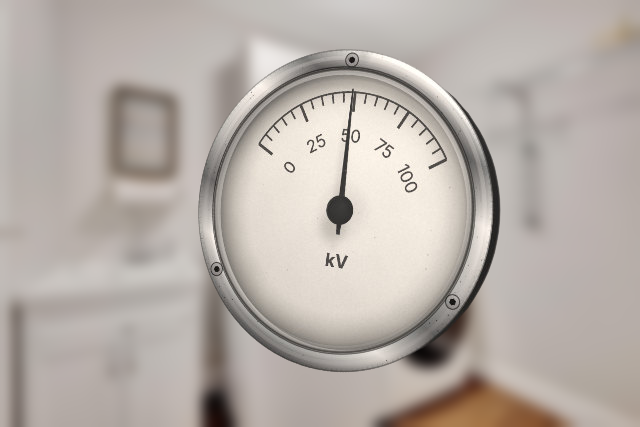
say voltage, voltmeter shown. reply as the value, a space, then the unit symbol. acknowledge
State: 50 kV
